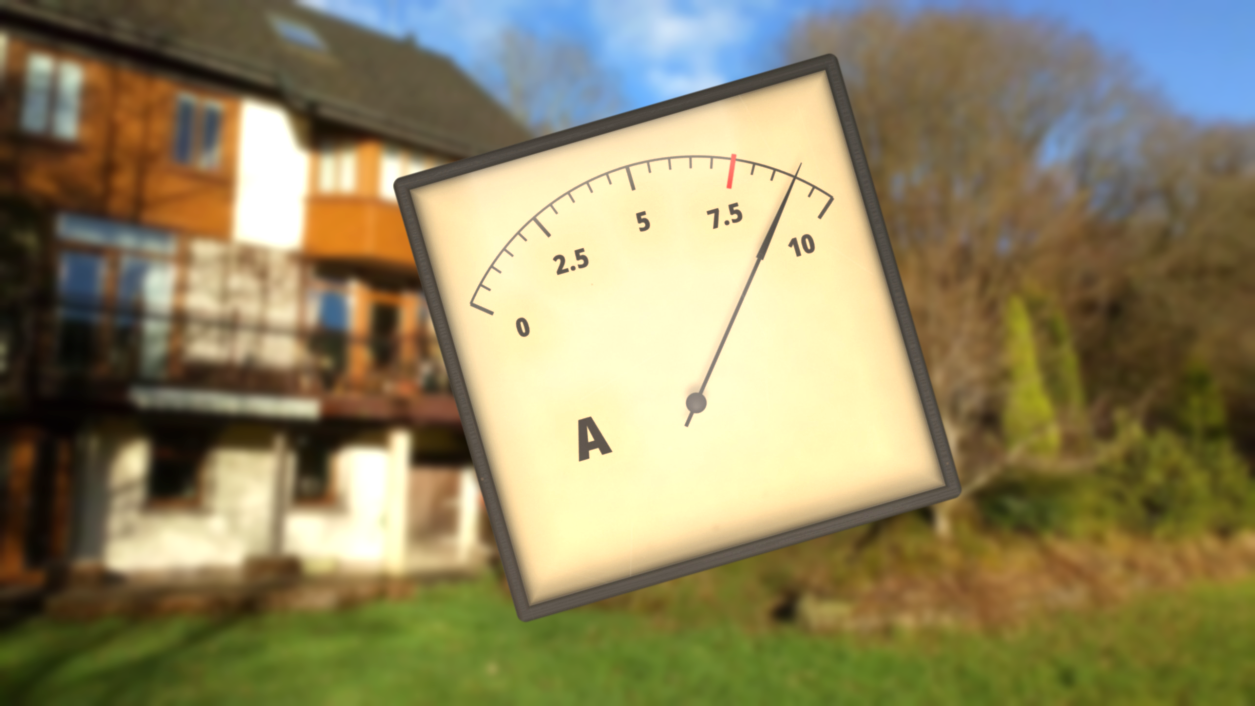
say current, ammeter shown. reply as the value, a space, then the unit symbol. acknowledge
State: 9 A
